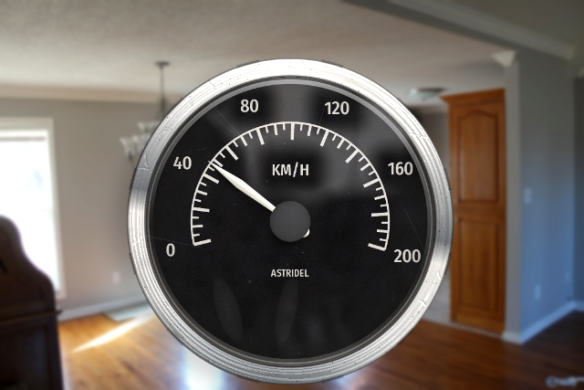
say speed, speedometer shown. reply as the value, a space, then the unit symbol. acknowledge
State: 47.5 km/h
